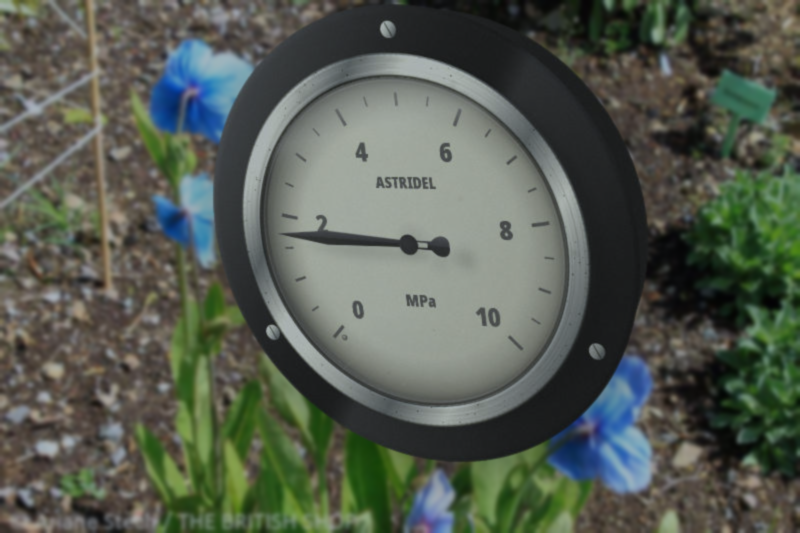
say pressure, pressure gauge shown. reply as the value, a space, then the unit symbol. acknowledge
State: 1.75 MPa
